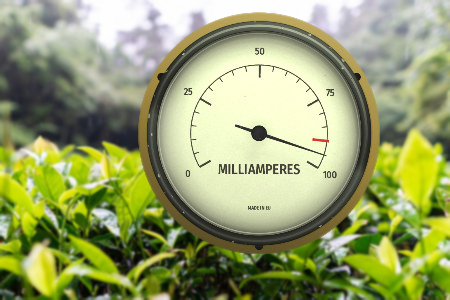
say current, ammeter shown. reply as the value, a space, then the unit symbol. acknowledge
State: 95 mA
